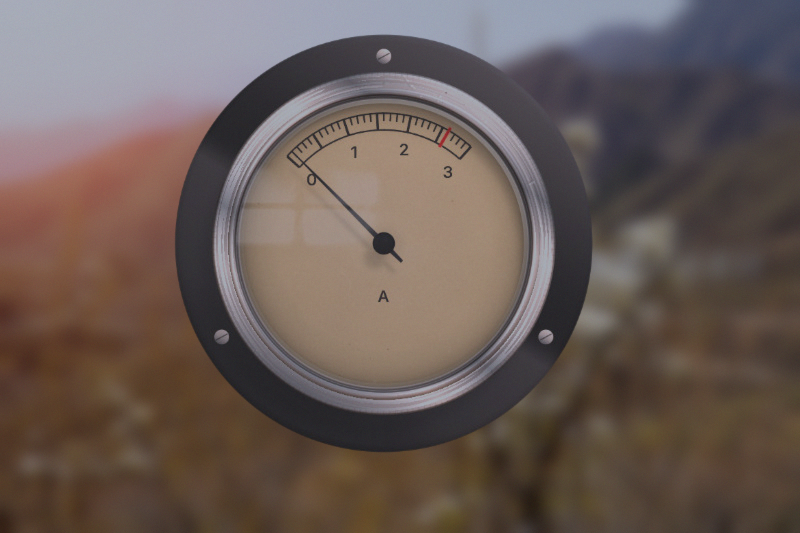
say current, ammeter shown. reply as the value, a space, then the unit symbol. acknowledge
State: 0.1 A
